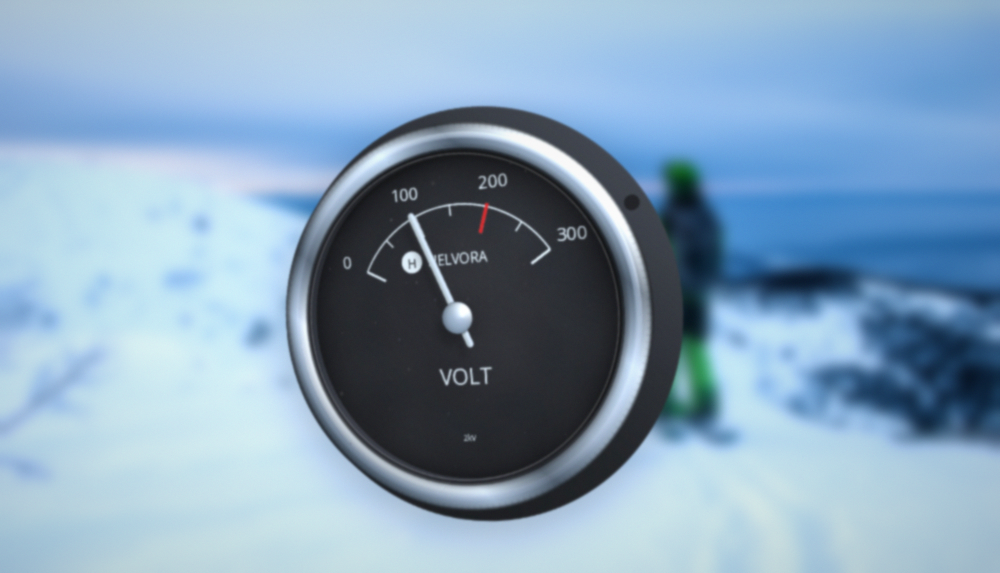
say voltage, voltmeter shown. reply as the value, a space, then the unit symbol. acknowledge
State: 100 V
